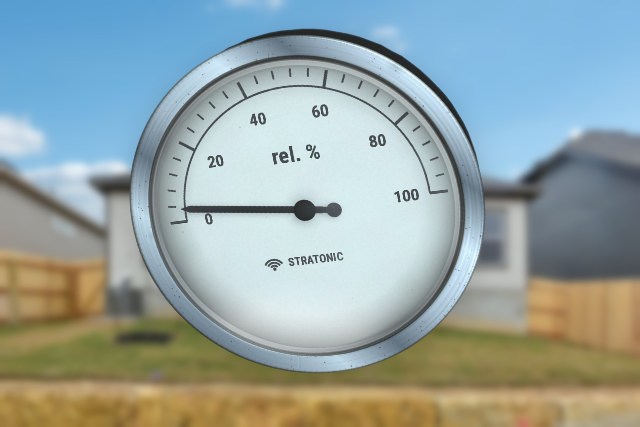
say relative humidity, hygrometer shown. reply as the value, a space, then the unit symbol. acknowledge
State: 4 %
